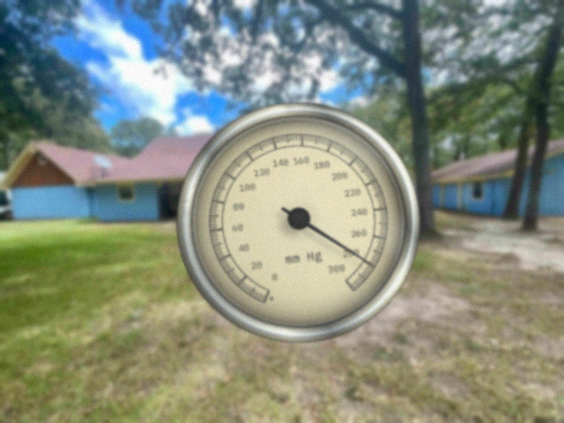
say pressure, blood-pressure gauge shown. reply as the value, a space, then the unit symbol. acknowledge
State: 280 mmHg
